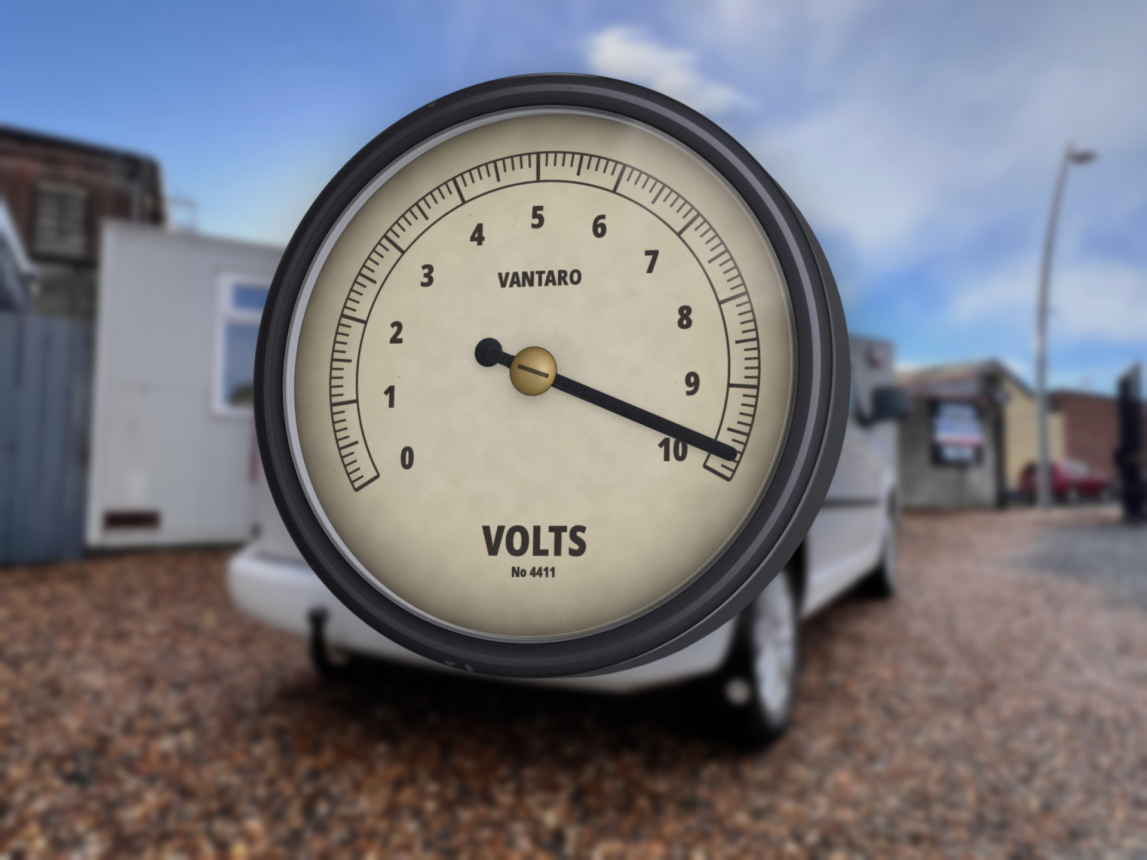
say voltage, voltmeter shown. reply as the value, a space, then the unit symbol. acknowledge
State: 9.75 V
